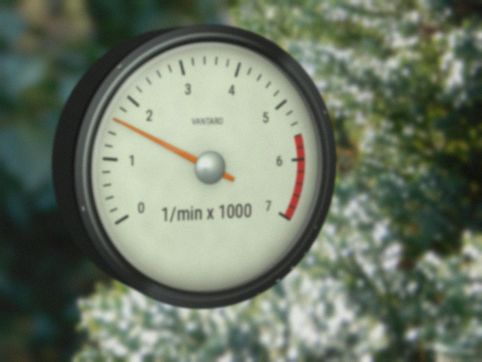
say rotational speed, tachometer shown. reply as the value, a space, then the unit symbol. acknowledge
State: 1600 rpm
